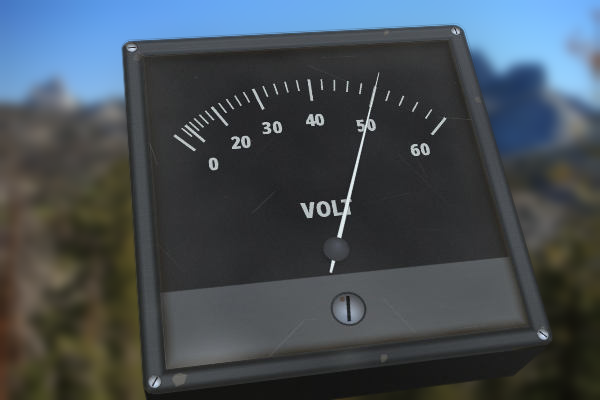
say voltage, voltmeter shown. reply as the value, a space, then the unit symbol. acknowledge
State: 50 V
